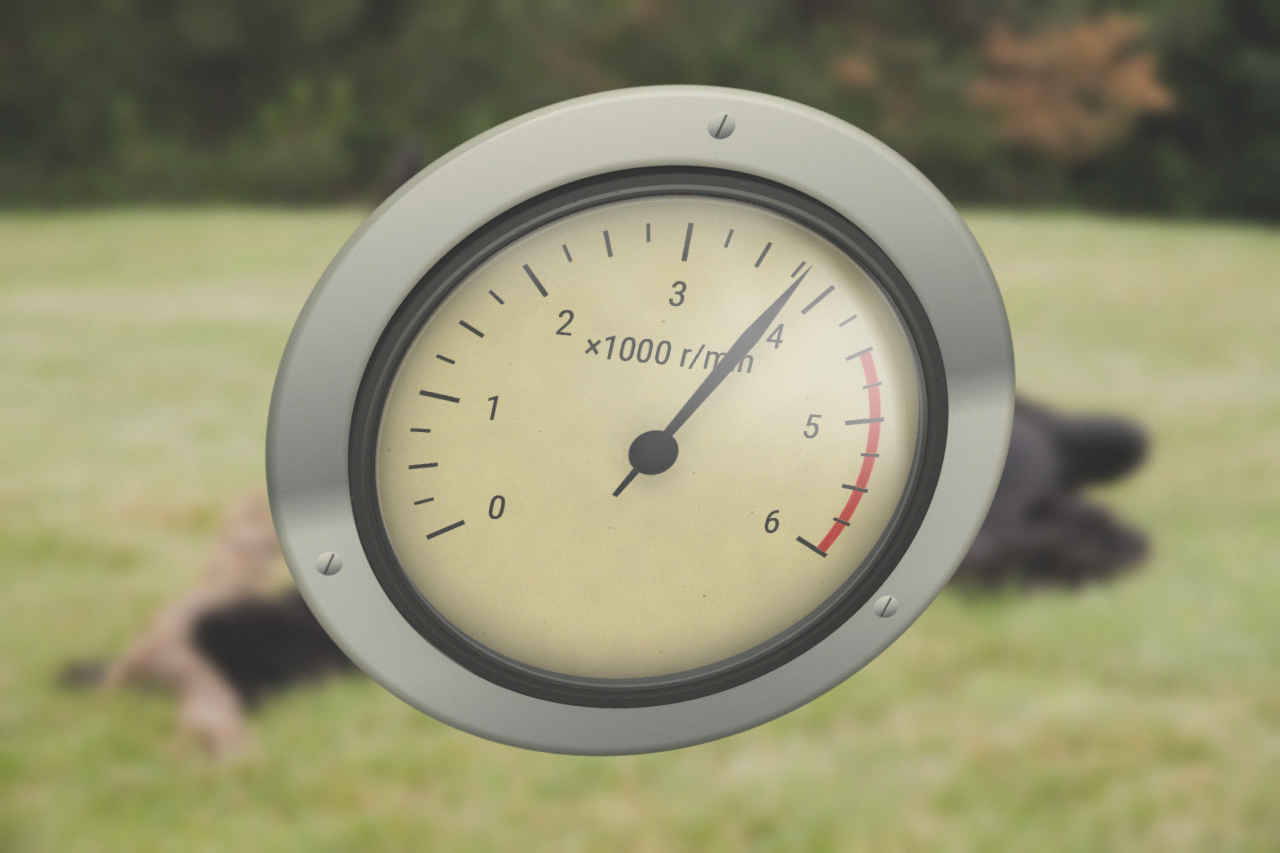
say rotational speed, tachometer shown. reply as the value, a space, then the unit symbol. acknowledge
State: 3750 rpm
